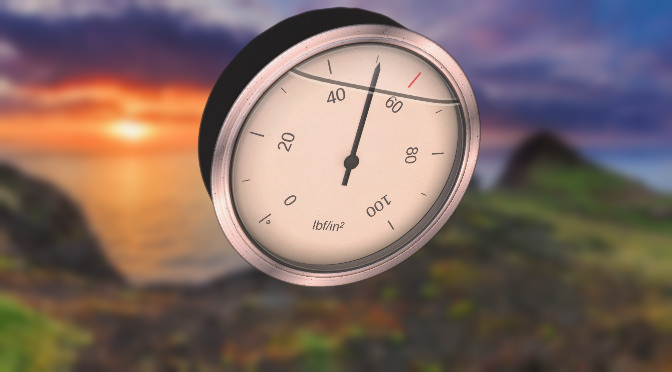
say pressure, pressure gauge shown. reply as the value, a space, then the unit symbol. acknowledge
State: 50 psi
